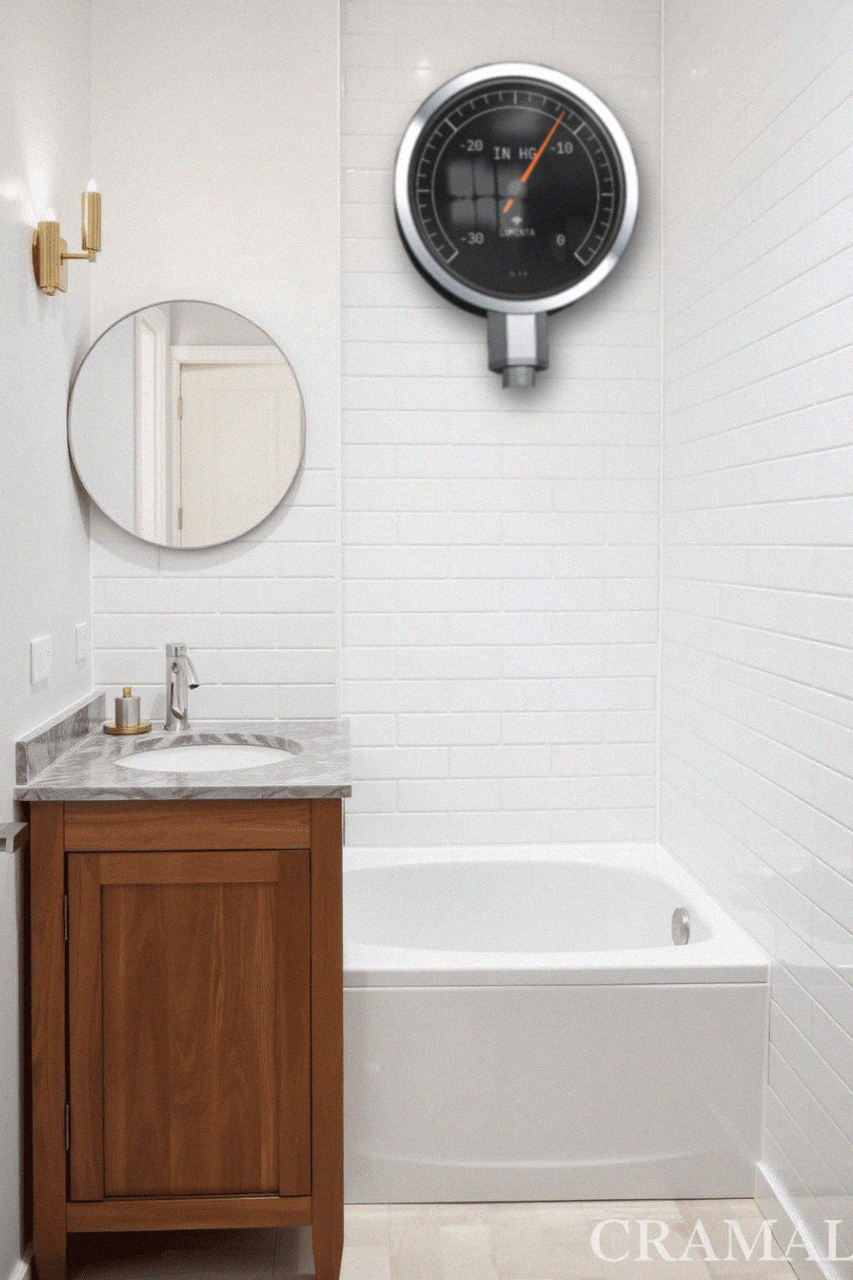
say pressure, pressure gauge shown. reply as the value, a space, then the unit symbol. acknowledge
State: -11.5 inHg
